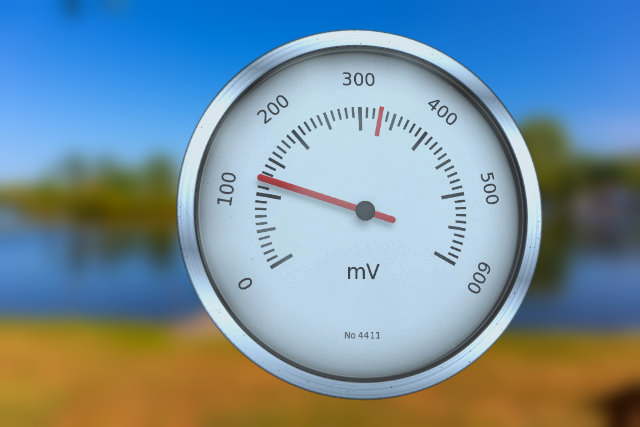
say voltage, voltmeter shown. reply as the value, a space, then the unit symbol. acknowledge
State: 120 mV
